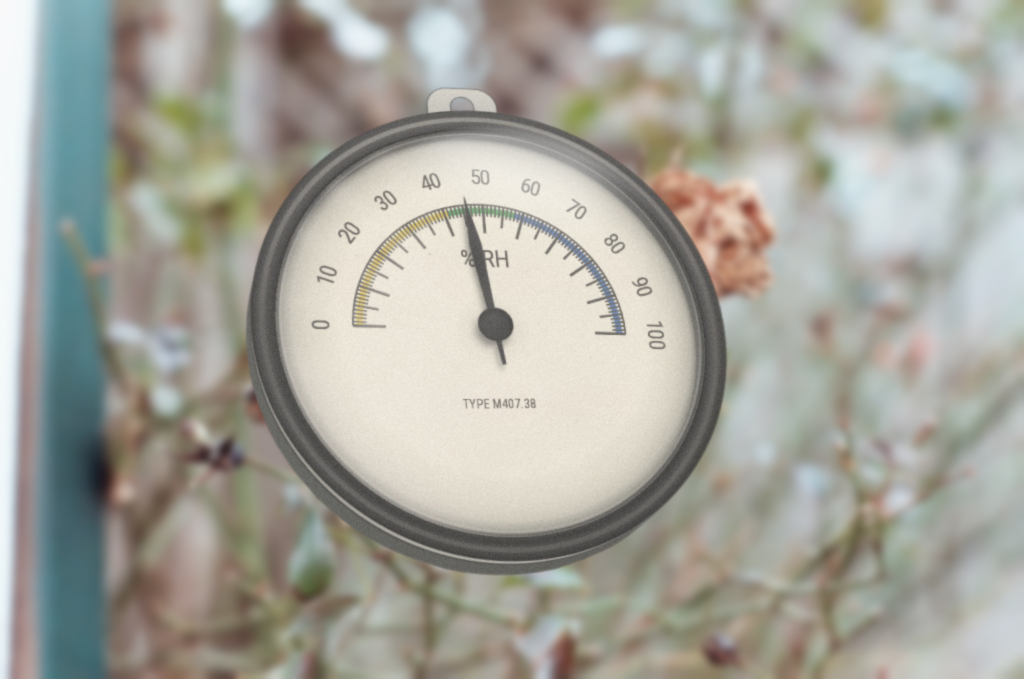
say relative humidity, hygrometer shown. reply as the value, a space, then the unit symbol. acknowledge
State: 45 %
